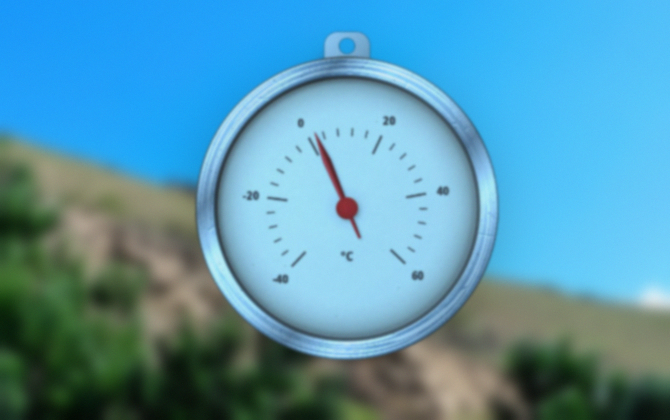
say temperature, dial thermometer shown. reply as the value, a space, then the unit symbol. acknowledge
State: 2 °C
